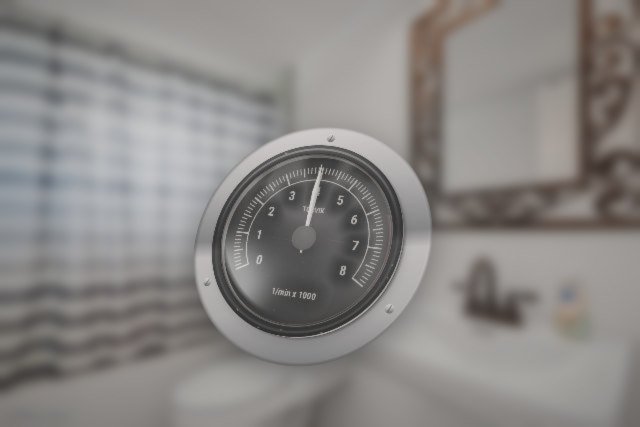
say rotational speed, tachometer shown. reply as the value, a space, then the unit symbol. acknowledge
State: 4000 rpm
